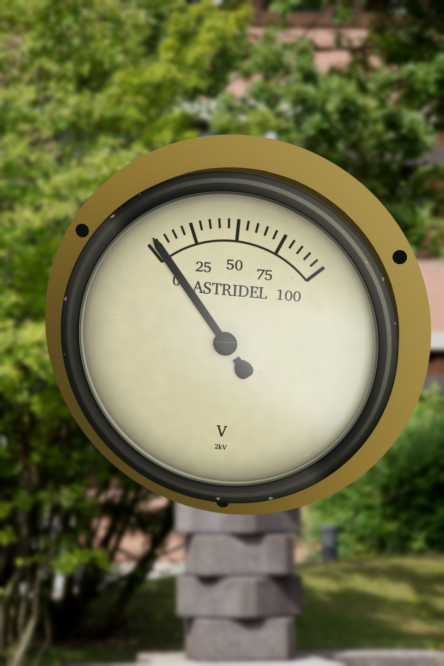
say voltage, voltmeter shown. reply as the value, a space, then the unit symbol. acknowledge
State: 5 V
